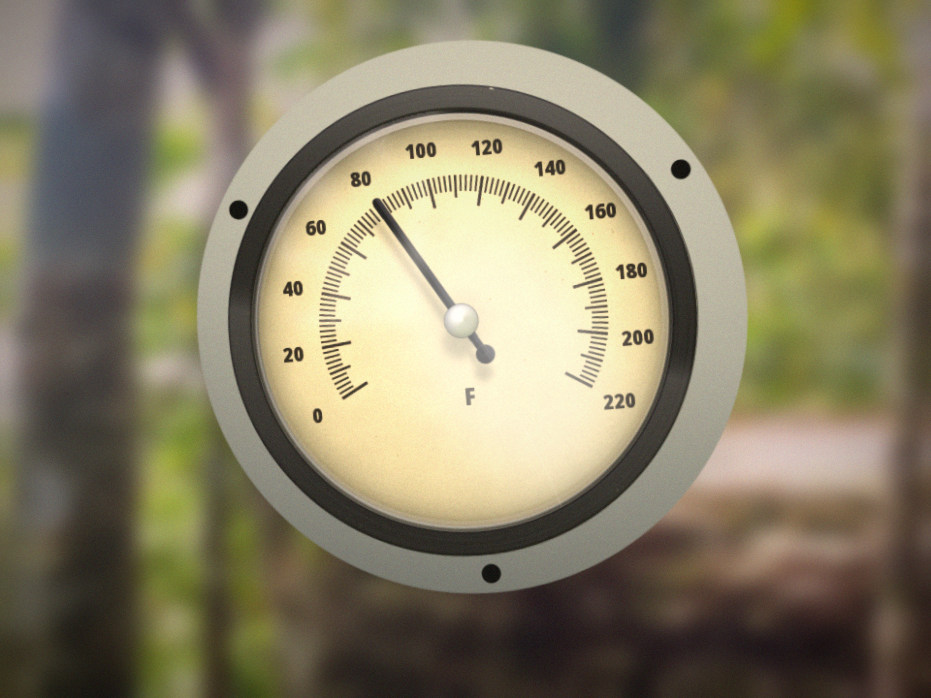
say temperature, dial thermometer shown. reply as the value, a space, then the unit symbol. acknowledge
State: 80 °F
